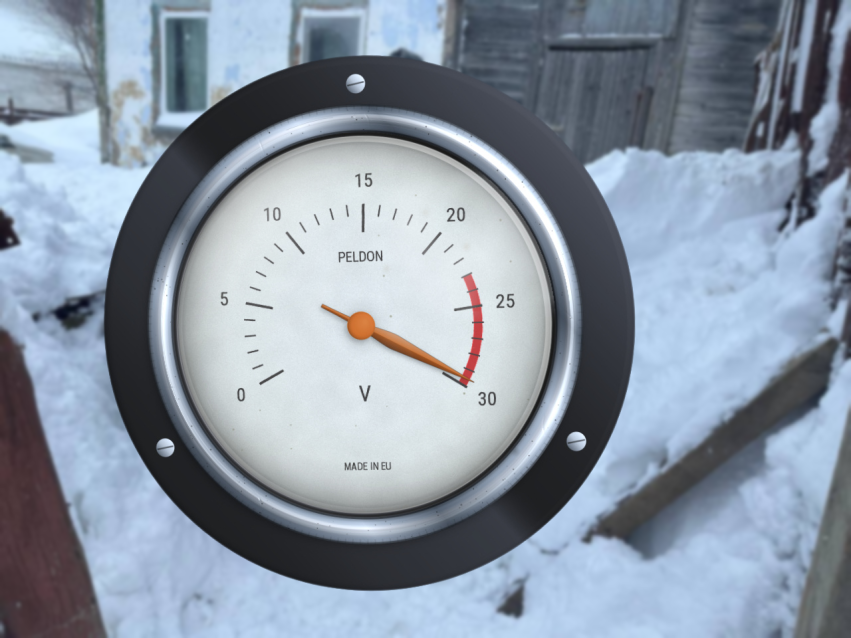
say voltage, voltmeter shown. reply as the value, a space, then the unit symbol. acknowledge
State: 29.5 V
